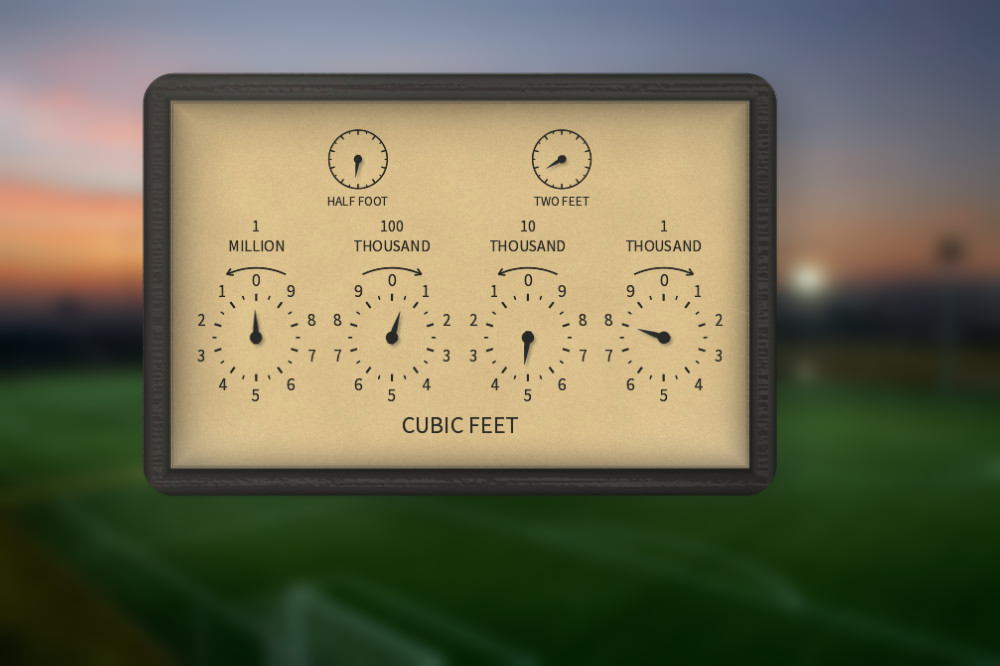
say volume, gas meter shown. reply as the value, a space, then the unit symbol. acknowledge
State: 4800 ft³
